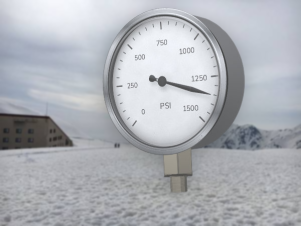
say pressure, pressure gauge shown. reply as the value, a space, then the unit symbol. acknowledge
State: 1350 psi
